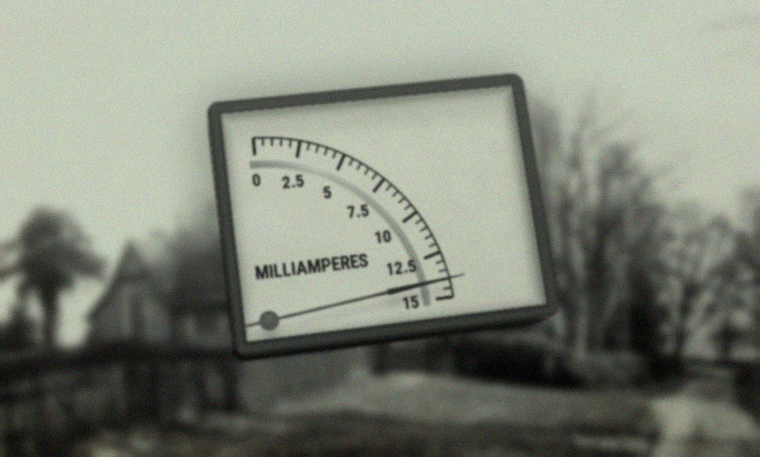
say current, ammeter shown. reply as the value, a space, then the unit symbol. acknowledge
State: 14 mA
